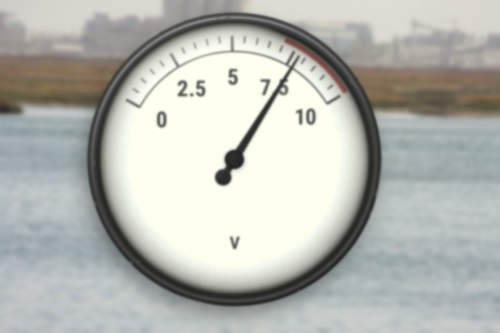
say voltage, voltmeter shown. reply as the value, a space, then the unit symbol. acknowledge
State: 7.75 V
